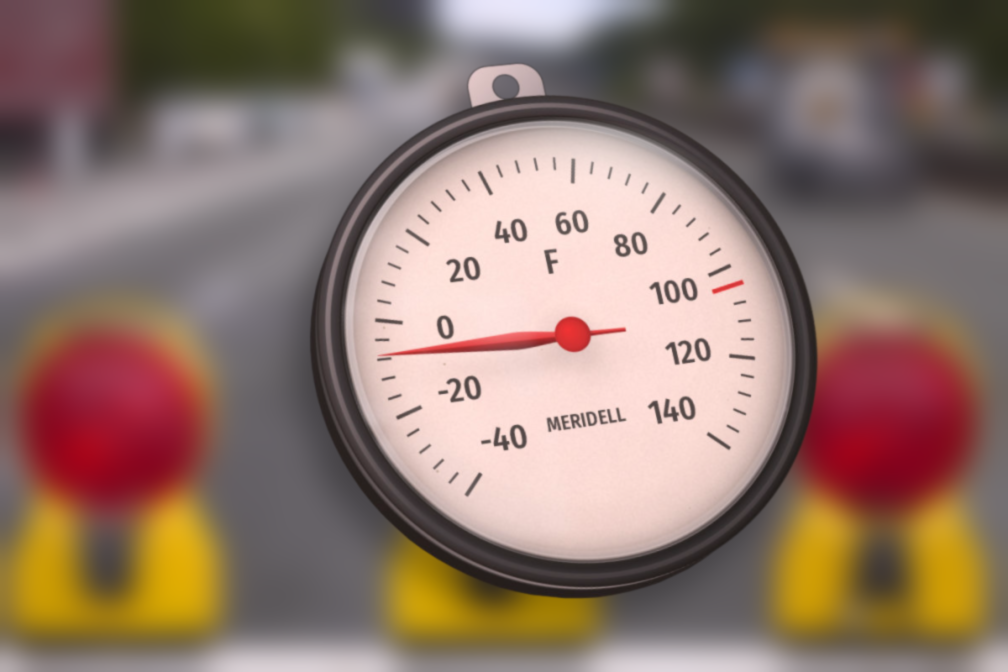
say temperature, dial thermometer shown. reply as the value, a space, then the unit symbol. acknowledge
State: -8 °F
